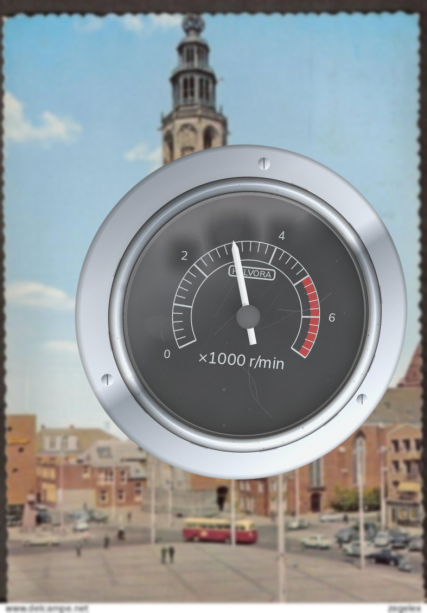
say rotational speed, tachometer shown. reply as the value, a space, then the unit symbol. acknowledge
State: 3000 rpm
